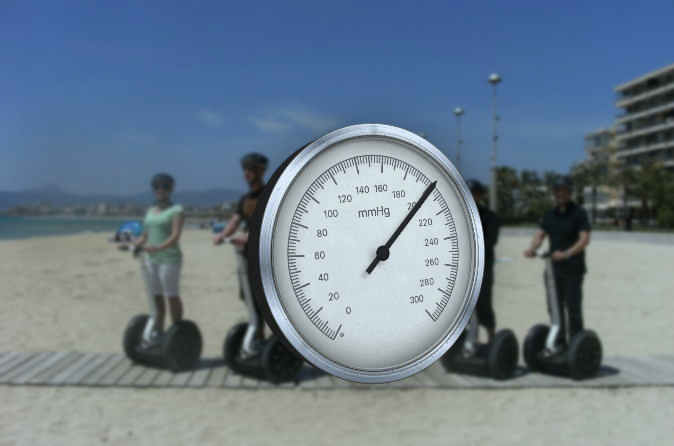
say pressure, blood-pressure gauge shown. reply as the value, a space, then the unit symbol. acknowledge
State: 200 mmHg
